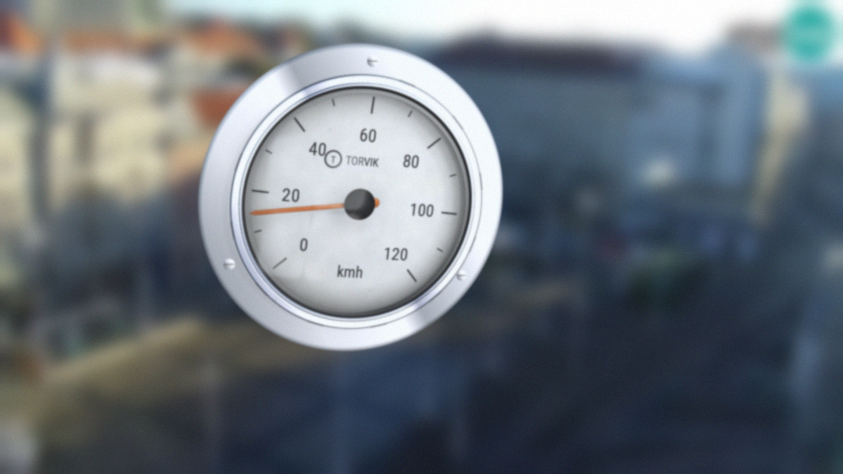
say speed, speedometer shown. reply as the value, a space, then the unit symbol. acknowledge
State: 15 km/h
